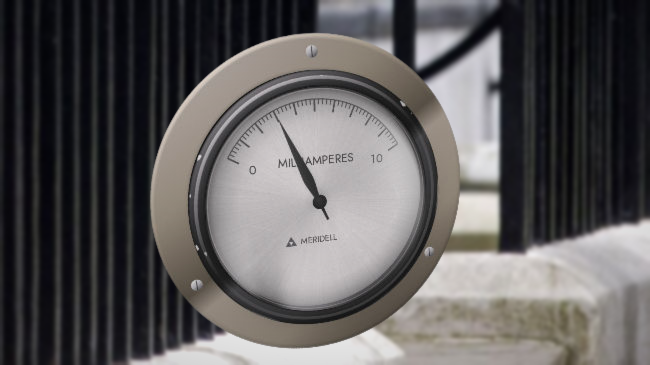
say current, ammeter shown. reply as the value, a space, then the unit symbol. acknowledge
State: 3 mA
